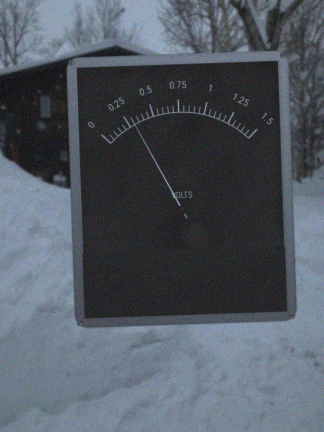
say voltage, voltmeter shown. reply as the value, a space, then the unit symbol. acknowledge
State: 0.3 V
